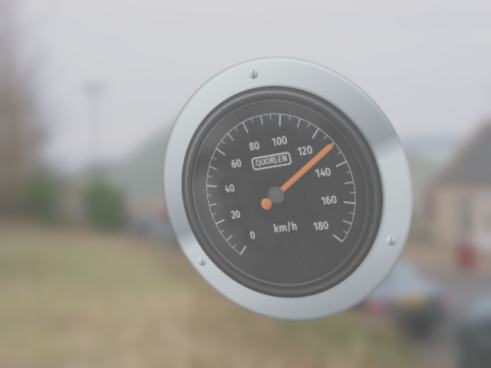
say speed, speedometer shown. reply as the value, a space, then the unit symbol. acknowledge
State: 130 km/h
